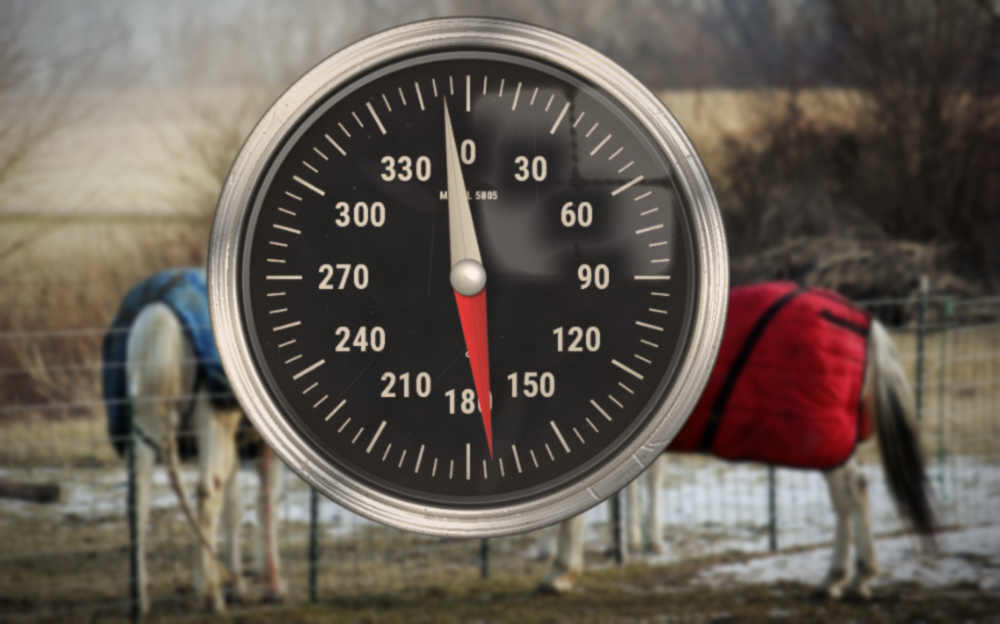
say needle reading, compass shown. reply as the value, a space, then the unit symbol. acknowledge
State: 172.5 °
